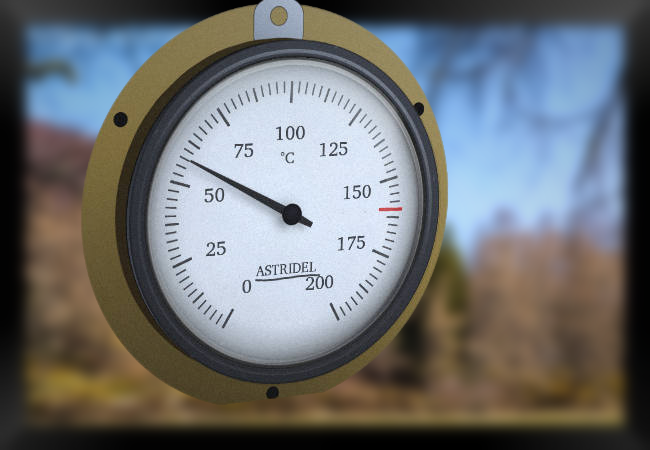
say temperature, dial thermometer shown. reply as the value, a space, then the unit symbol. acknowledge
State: 57.5 °C
